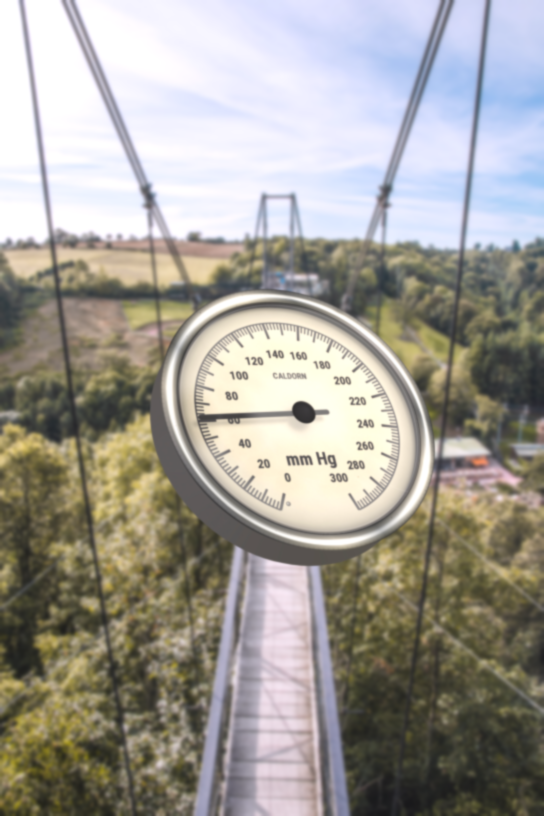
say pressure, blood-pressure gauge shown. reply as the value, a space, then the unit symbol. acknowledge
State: 60 mmHg
